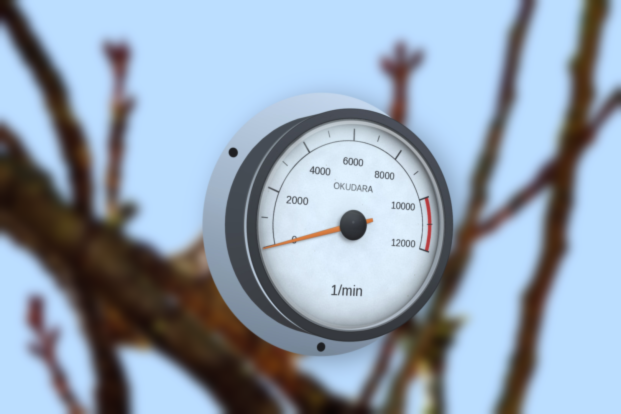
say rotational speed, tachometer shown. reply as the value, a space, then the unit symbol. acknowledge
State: 0 rpm
